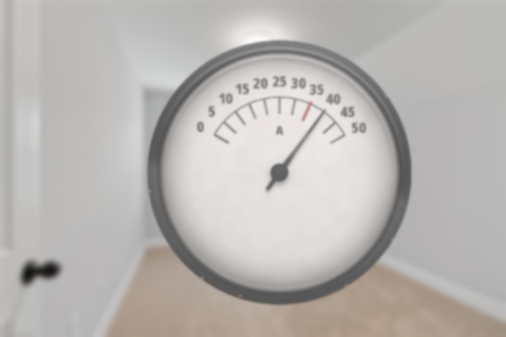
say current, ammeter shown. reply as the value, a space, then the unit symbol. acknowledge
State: 40 A
